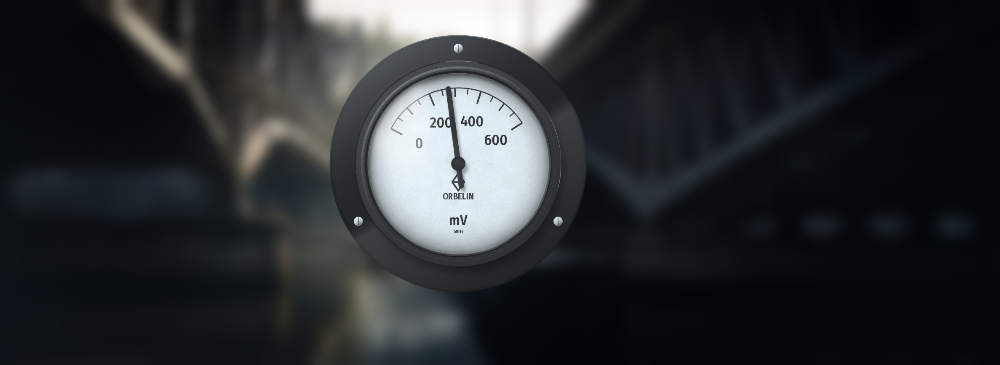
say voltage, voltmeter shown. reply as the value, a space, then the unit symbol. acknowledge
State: 275 mV
